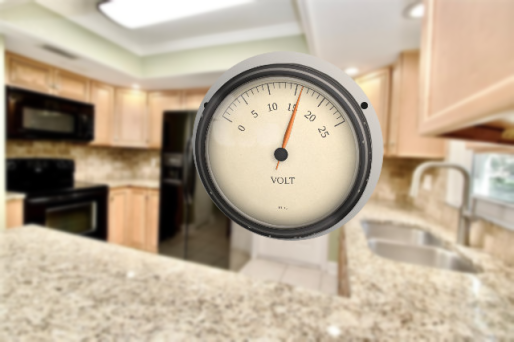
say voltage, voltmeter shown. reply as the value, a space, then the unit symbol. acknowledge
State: 16 V
